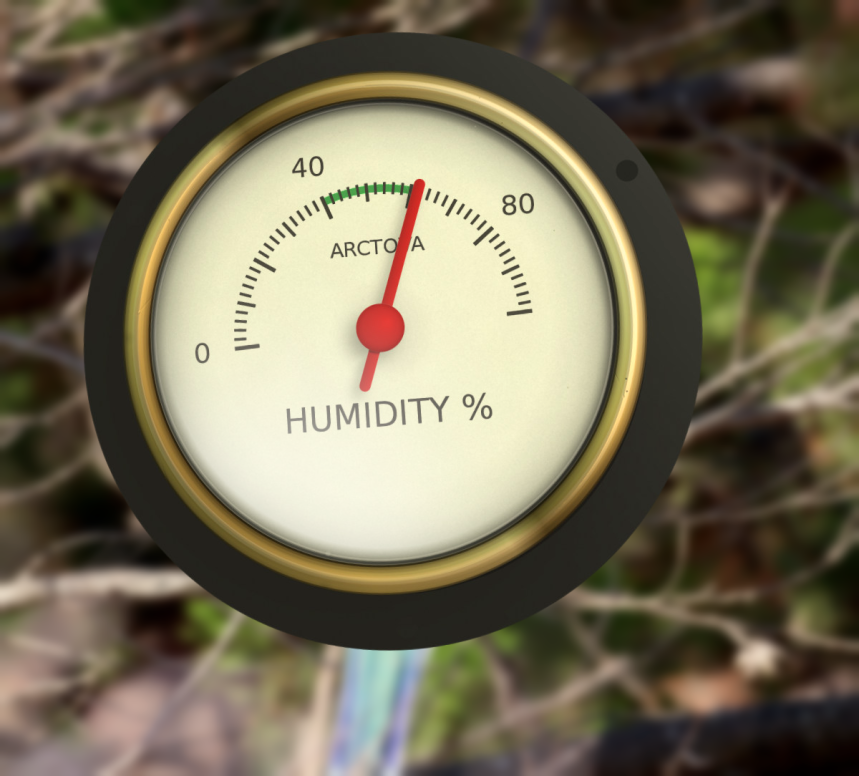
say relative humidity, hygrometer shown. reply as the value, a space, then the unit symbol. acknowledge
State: 62 %
